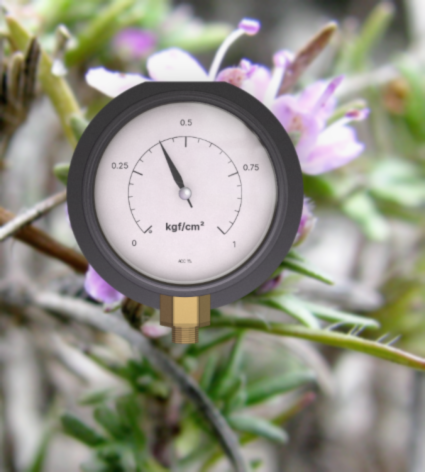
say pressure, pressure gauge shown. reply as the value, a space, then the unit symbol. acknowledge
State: 0.4 kg/cm²
